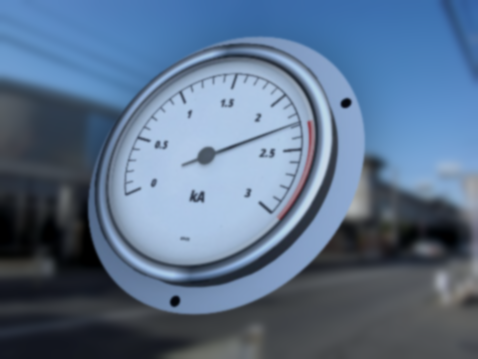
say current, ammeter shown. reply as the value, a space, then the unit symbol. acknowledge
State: 2.3 kA
